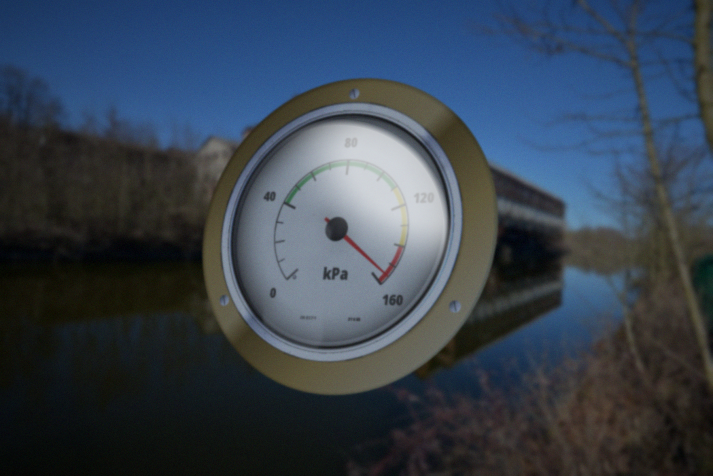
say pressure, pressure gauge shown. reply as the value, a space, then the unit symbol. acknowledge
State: 155 kPa
